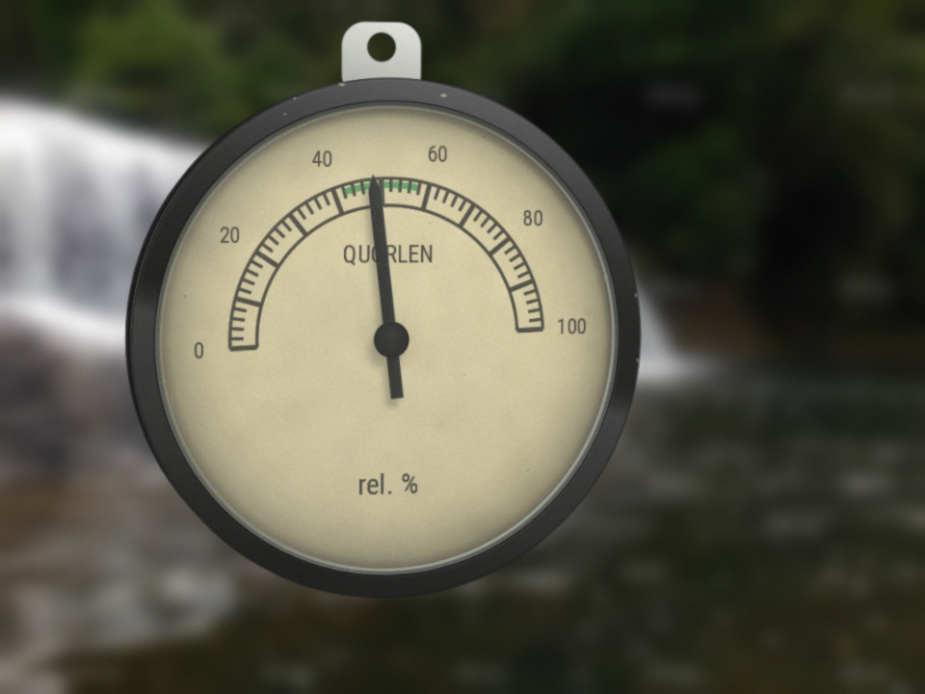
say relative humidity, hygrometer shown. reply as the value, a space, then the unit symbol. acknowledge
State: 48 %
